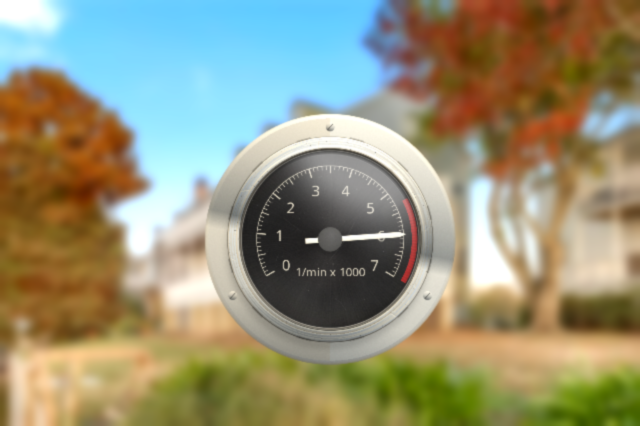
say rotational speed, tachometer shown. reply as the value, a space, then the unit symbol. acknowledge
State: 6000 rpm
